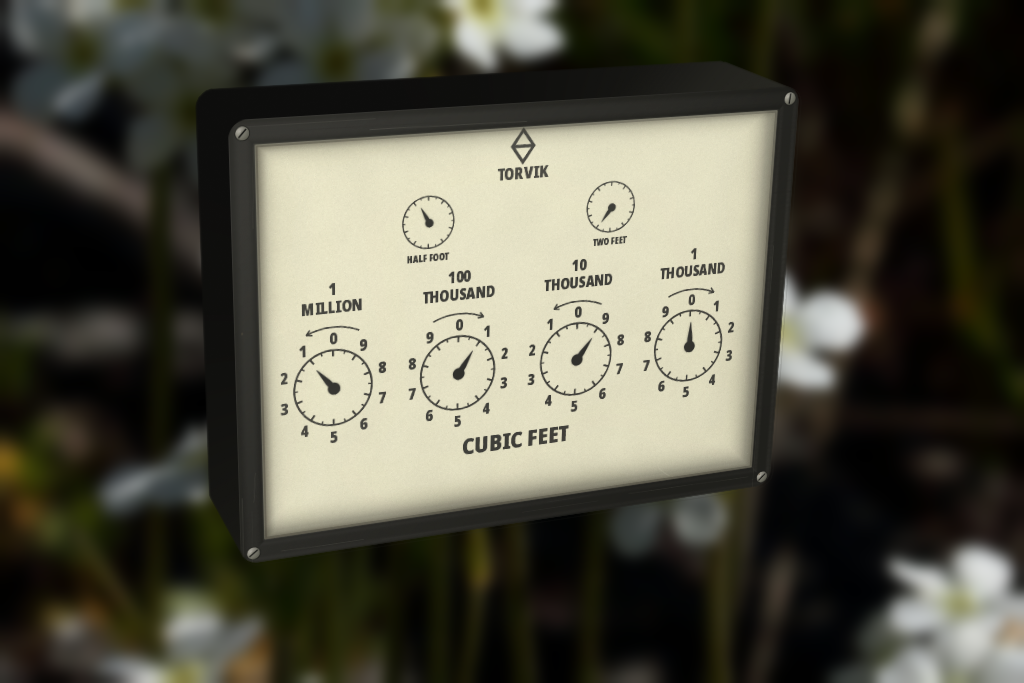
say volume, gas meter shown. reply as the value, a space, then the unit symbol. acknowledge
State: 109000 ft³
